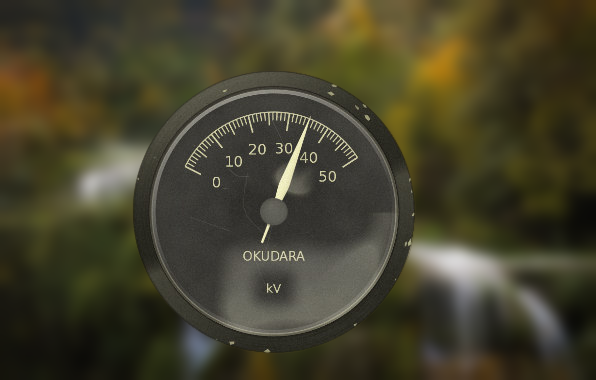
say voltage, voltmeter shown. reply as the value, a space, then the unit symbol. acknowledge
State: 35 kV
